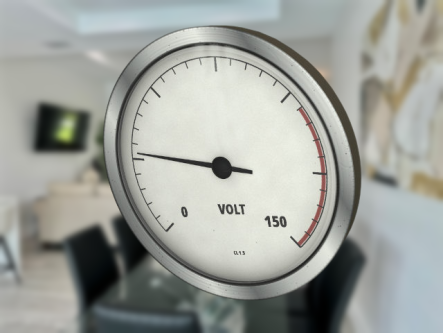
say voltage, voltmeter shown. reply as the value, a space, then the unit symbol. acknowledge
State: 27.5 V
